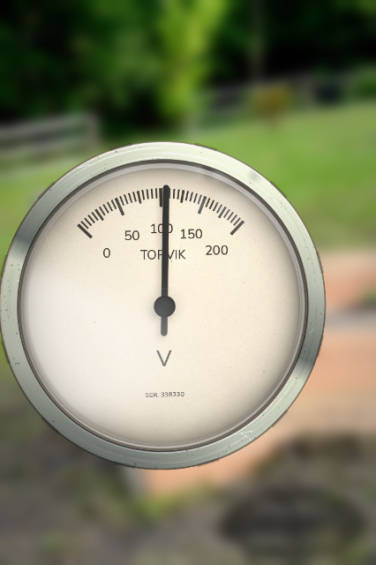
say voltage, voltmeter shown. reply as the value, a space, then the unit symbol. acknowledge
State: 105 V
